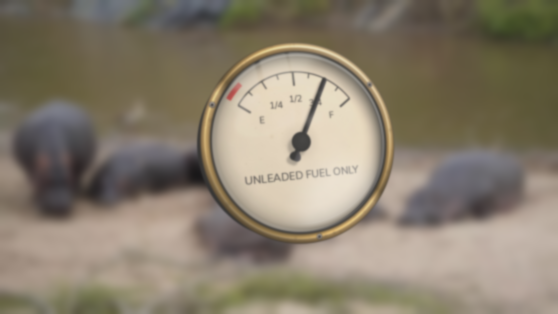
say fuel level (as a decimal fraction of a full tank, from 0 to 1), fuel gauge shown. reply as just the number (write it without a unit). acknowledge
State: 0.75
